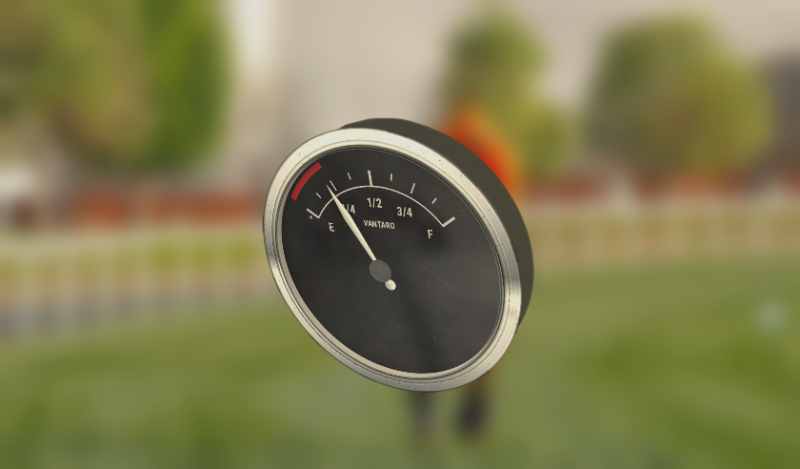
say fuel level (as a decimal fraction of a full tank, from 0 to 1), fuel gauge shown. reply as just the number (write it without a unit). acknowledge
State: 0.25
